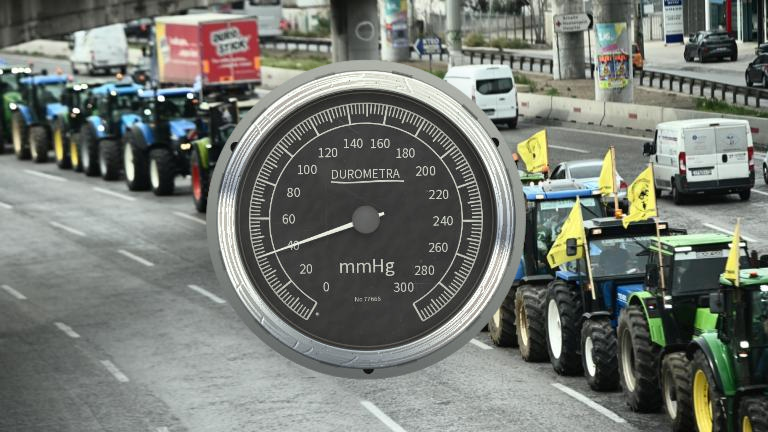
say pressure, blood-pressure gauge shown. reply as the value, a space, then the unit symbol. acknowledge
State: 40 mmHg
